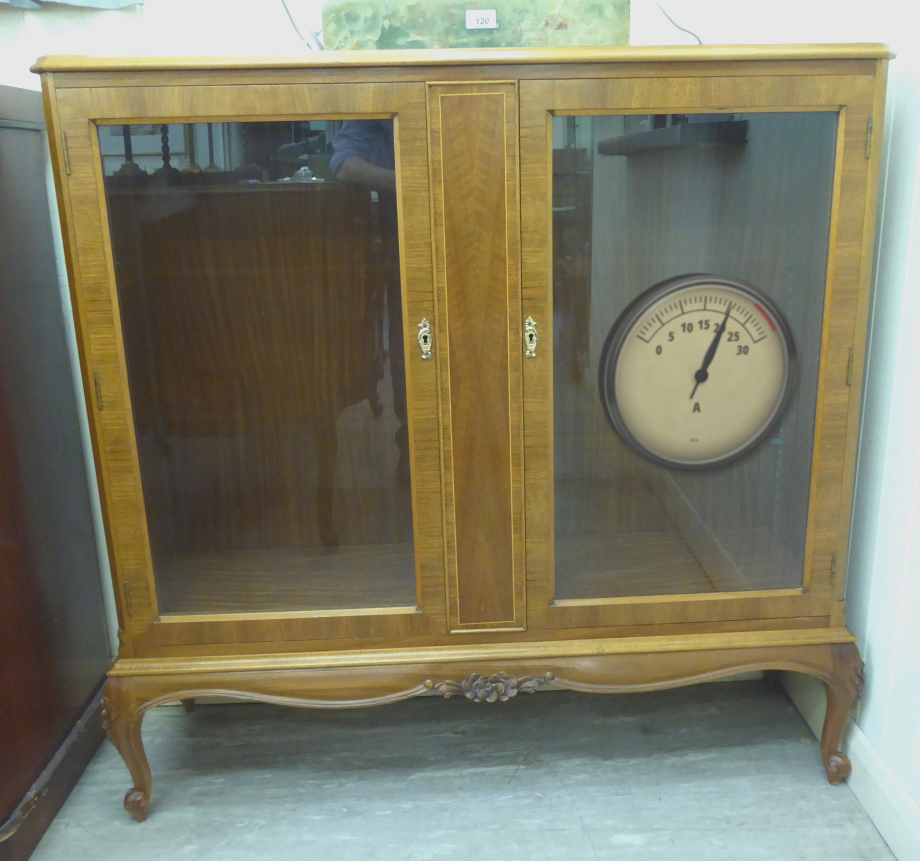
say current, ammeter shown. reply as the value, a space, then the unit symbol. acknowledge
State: 20 A
